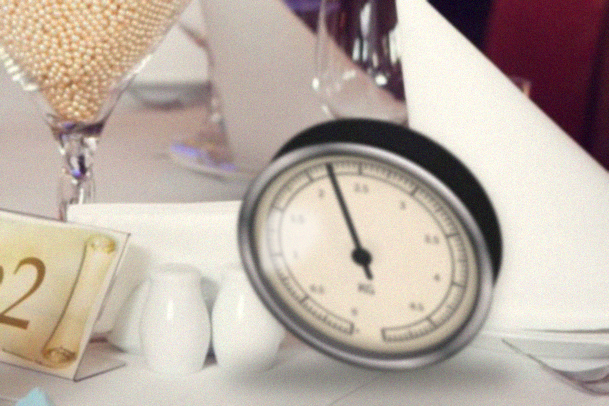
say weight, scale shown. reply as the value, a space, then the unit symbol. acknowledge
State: 2.25 kg
